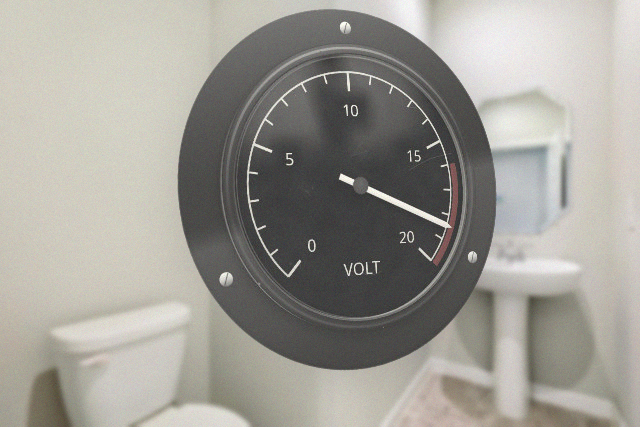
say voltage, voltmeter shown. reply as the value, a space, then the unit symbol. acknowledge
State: 18.5 V
